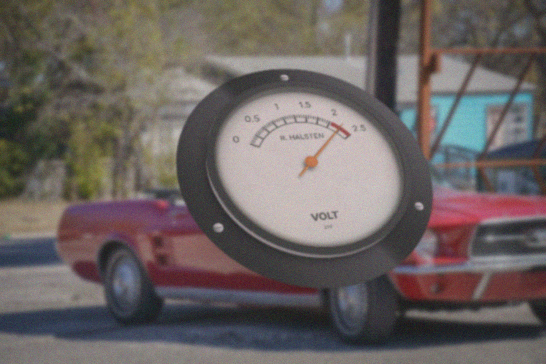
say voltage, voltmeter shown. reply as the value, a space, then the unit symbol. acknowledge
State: 2.25 V
